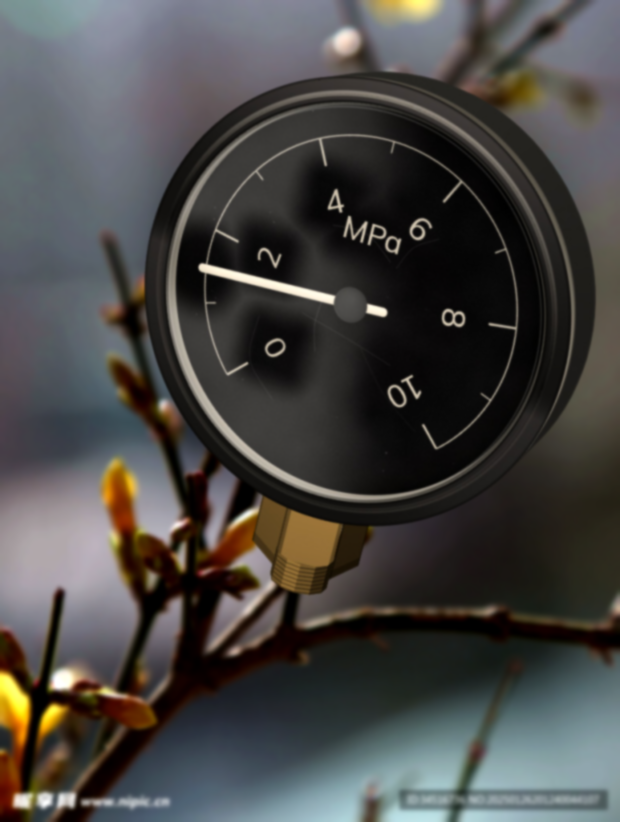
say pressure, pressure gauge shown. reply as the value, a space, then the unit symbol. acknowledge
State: 1.5 MPa
